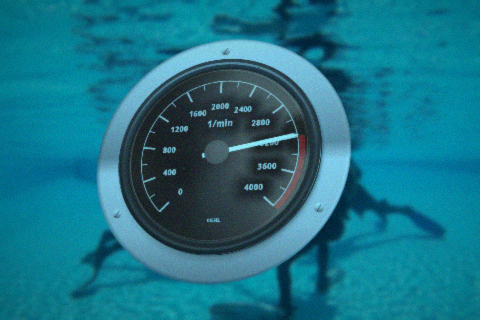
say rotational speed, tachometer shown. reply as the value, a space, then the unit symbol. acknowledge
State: 3200 rpm
